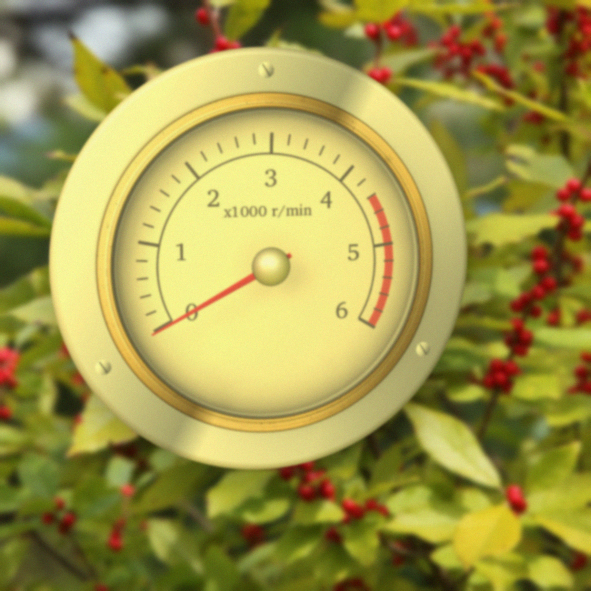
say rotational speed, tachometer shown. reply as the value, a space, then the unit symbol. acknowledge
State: 0 rpm
